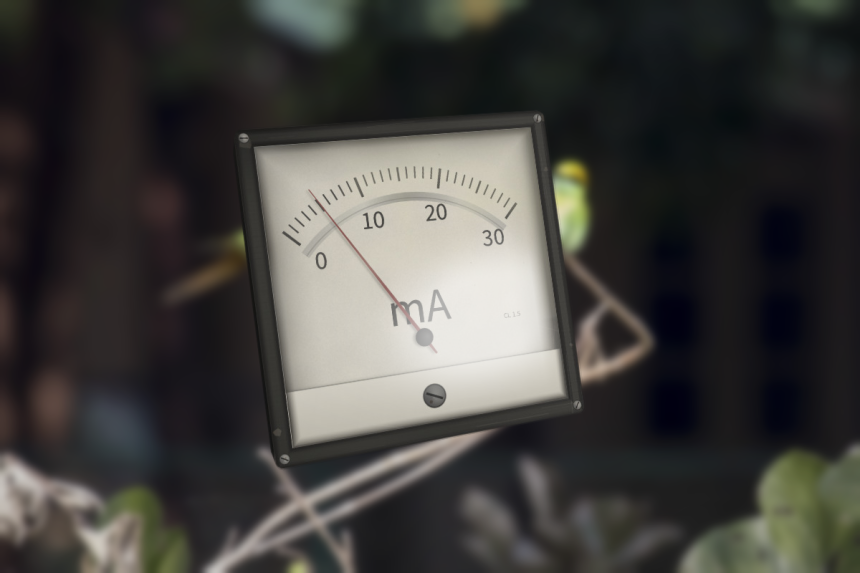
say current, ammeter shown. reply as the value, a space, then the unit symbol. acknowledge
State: 5 mA
